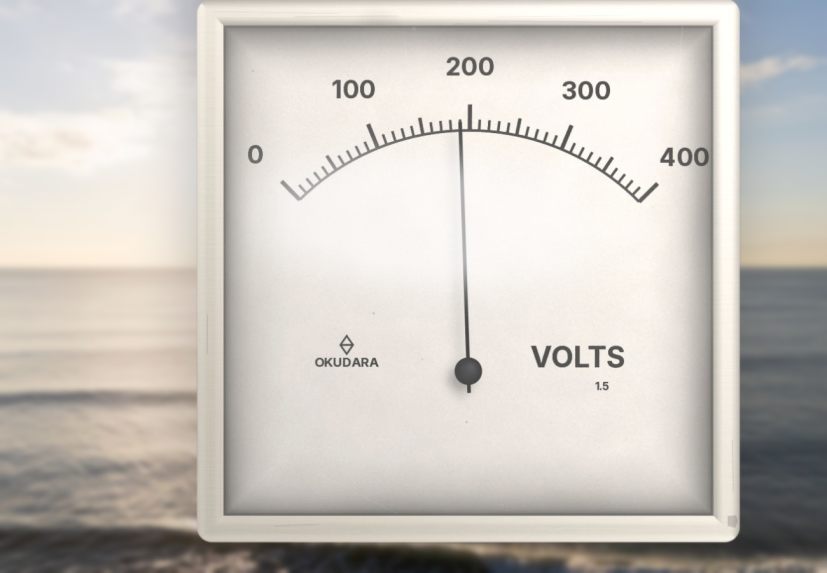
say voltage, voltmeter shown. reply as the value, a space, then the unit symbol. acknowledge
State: 190 V
